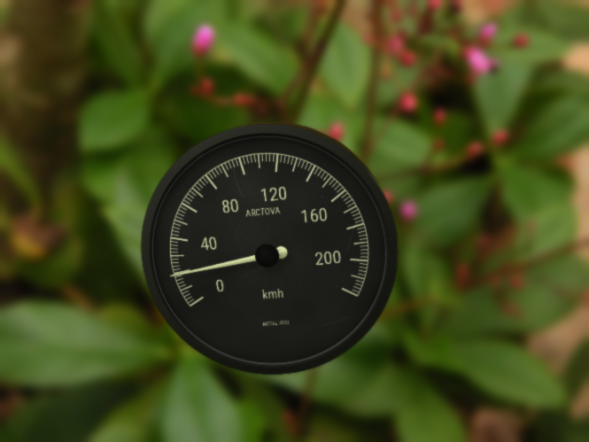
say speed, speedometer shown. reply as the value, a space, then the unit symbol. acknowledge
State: 20 km/h
